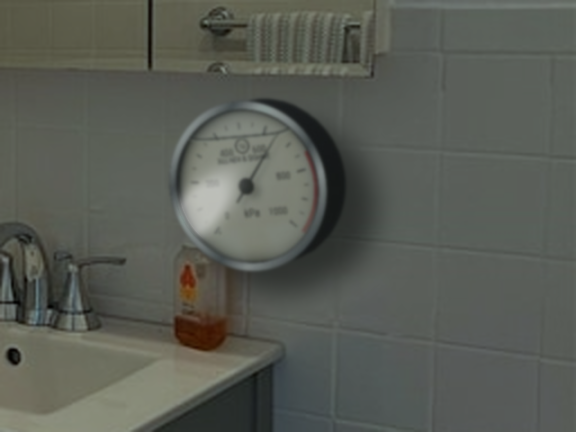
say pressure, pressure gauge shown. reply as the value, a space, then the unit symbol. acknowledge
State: 650 kPa
